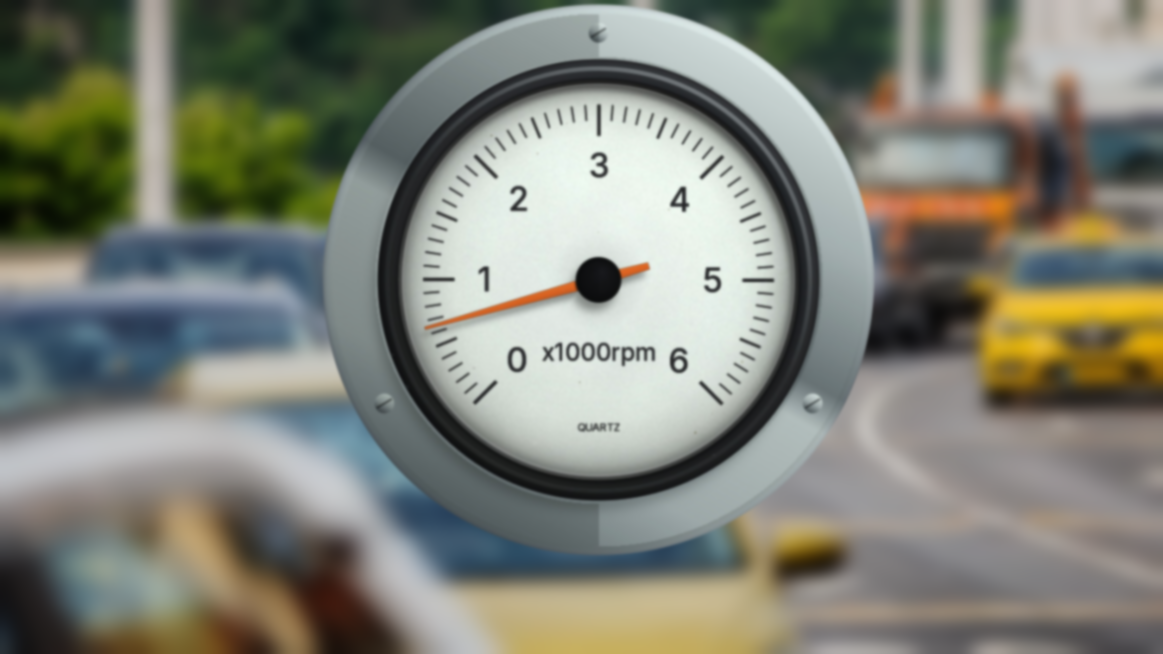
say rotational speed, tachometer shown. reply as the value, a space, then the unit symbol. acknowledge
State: 650 rpm
